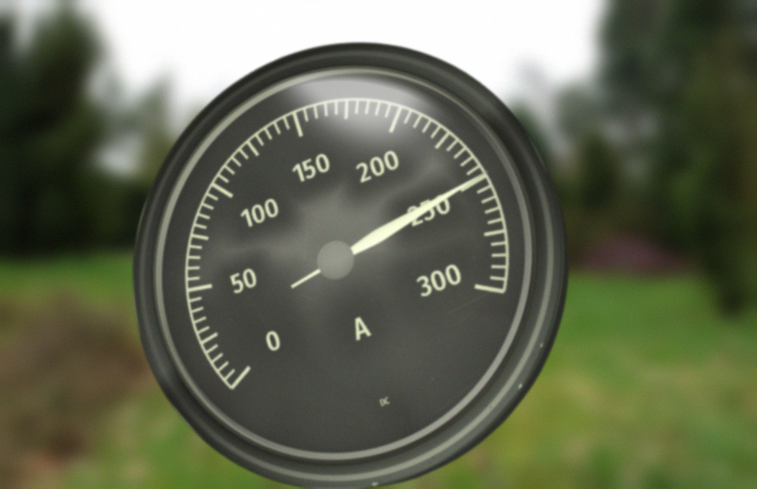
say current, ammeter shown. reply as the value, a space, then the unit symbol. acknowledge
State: 250 A
